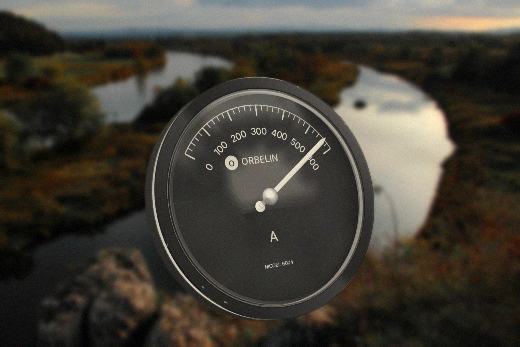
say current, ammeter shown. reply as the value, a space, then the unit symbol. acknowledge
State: 560 A
